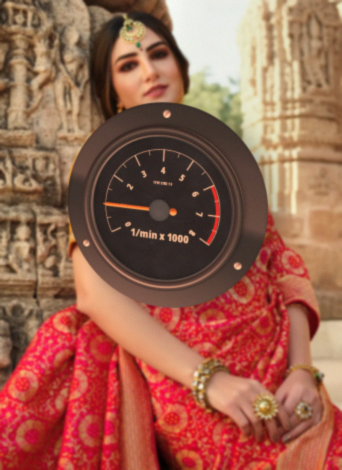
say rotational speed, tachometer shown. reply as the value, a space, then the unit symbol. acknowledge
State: 1000 rpm
